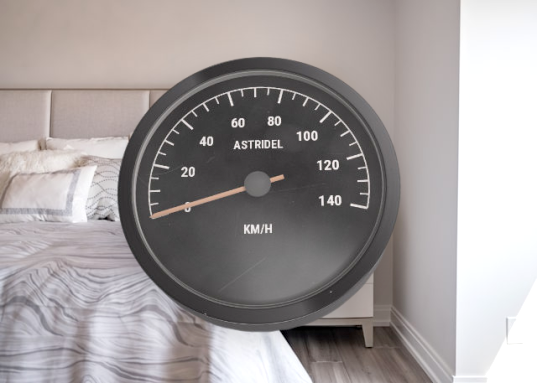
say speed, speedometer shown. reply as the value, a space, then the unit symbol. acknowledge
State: 0 km/h
